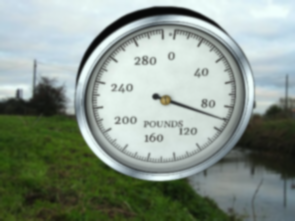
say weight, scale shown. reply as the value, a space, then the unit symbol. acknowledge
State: 90 lb
